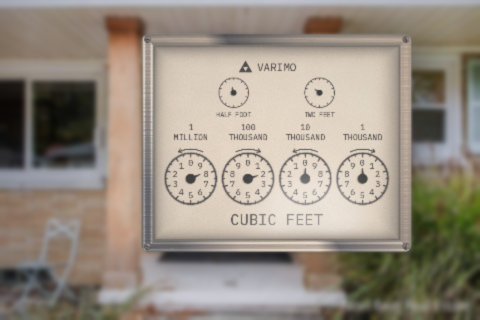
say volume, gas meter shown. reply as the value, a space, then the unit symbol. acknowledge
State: 820000 ft³
